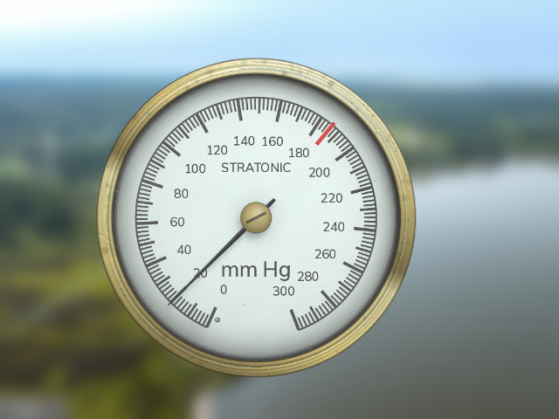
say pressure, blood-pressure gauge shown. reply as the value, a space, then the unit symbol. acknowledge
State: 20 mmHg
